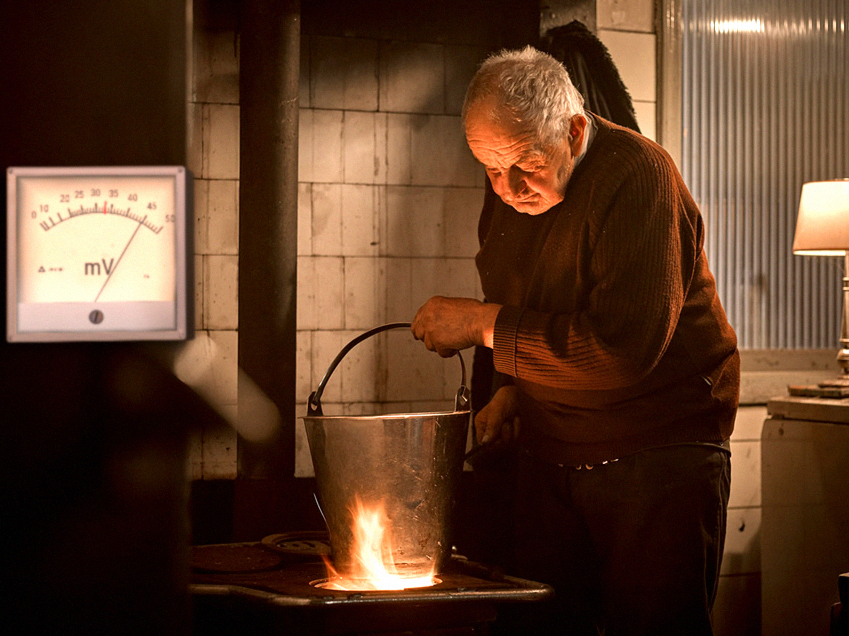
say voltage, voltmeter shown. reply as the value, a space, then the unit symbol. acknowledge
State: 45 mV
